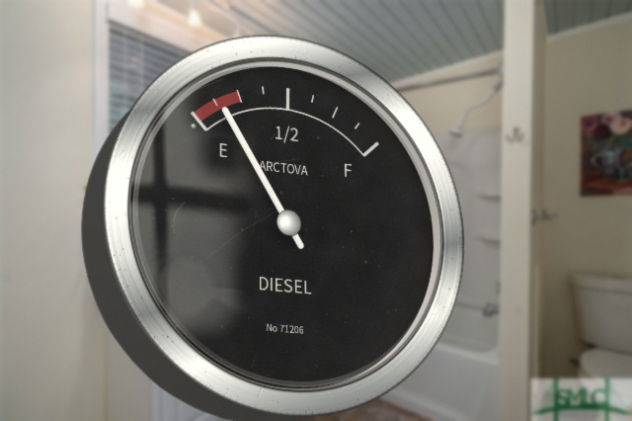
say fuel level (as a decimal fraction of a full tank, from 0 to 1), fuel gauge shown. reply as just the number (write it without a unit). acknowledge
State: 0.125
